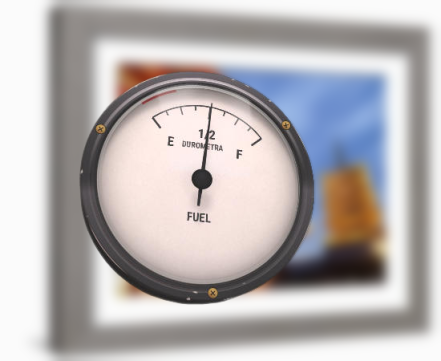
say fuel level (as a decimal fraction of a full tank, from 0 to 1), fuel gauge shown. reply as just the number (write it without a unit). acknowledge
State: 0.5
